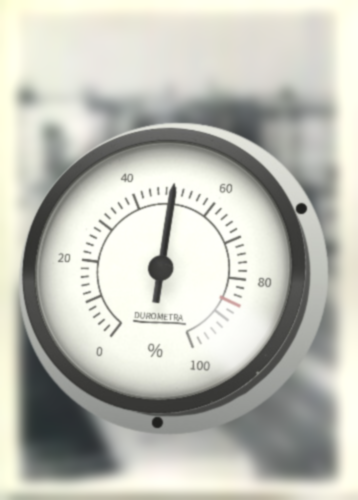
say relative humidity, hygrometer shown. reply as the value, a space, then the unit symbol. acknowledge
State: 50 %
